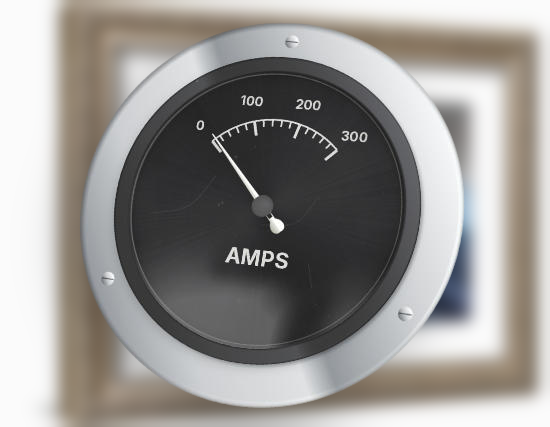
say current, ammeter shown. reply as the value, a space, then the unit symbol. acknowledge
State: 10 A
